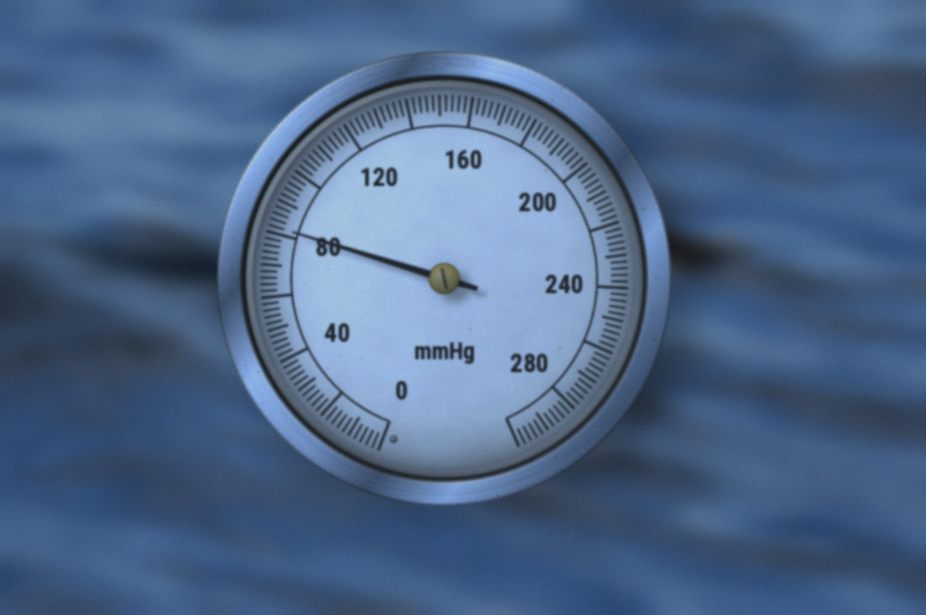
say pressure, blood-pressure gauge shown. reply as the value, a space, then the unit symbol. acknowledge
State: 82 mmHg
